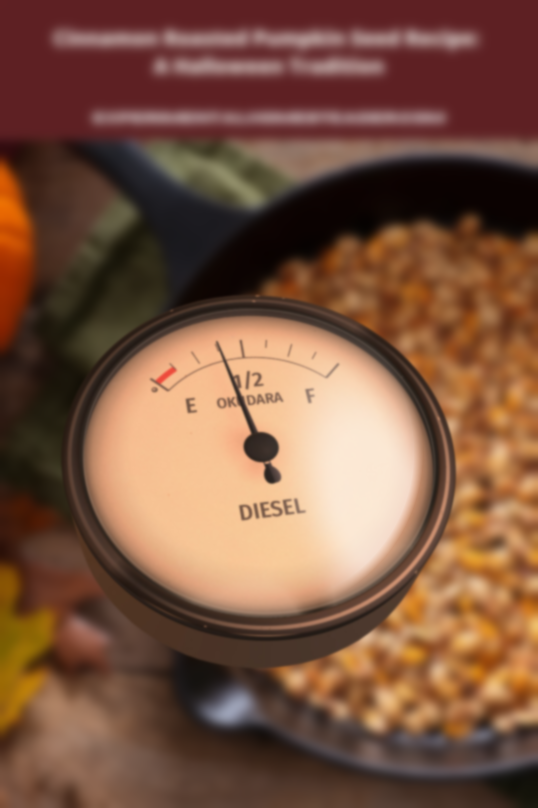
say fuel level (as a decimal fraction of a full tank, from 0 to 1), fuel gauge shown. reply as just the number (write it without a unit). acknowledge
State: 0.375
